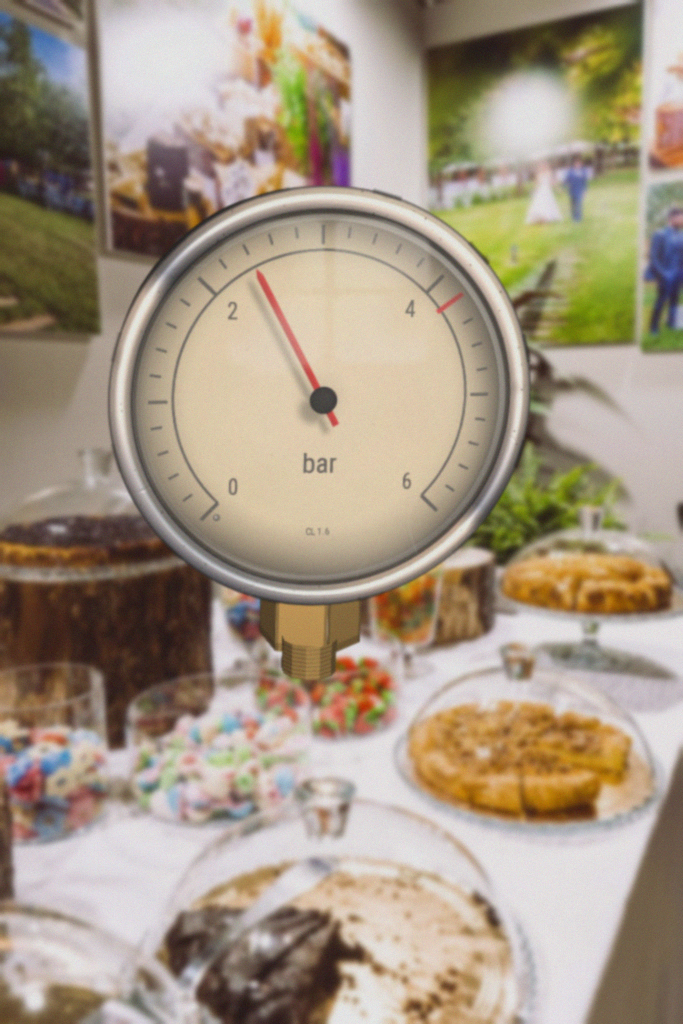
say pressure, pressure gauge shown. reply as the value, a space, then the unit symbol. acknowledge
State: 2.4 bar
